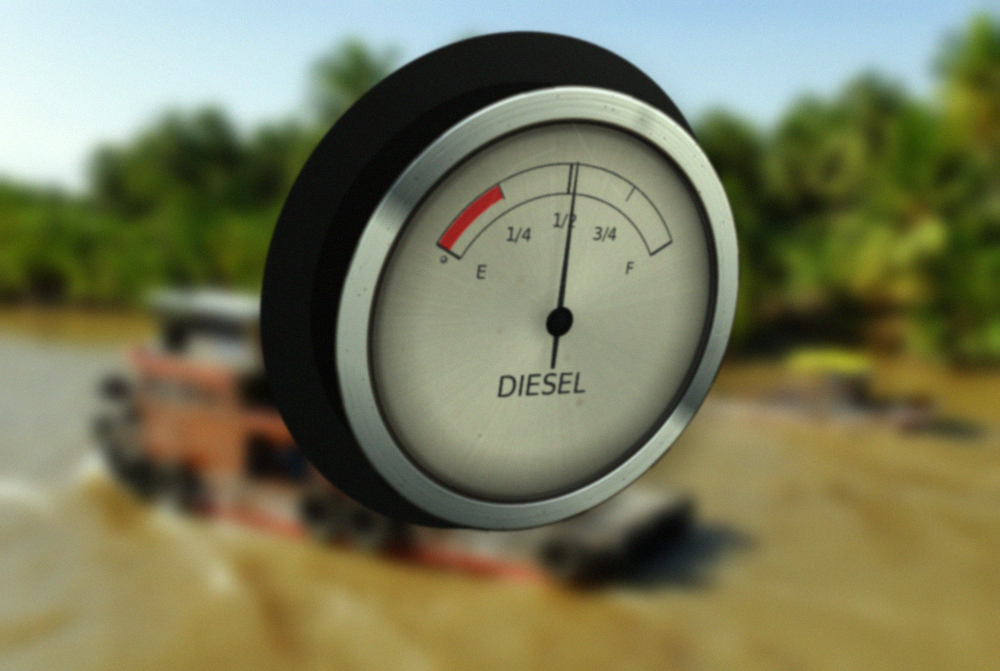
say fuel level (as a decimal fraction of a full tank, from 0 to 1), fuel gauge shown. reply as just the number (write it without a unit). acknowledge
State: 0.5
